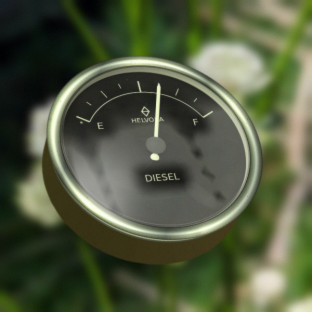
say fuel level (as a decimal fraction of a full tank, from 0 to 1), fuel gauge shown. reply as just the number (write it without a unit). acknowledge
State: 0.625
